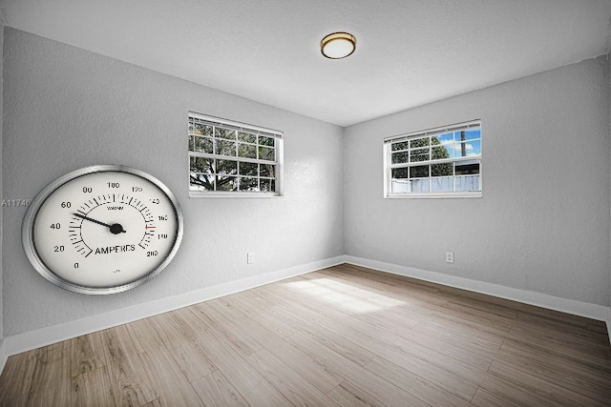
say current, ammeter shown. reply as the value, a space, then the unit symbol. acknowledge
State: 55 A
